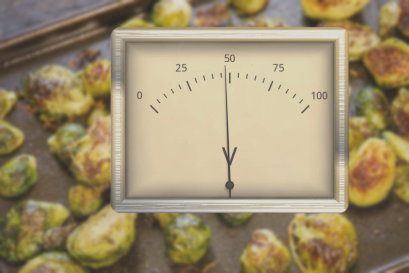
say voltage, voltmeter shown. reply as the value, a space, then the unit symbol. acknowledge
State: 47.5 V
